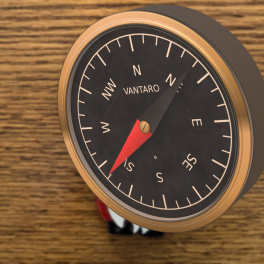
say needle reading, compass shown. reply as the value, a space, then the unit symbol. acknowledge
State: 230 °
